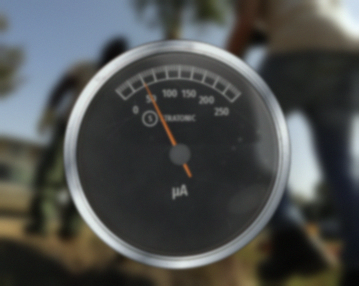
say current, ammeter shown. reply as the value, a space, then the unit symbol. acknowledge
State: 50 µA
